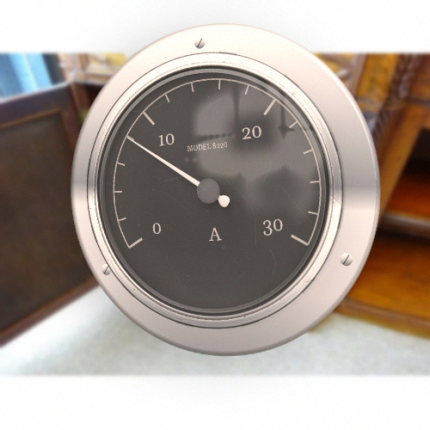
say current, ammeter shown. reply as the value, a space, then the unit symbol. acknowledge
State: 8 A
